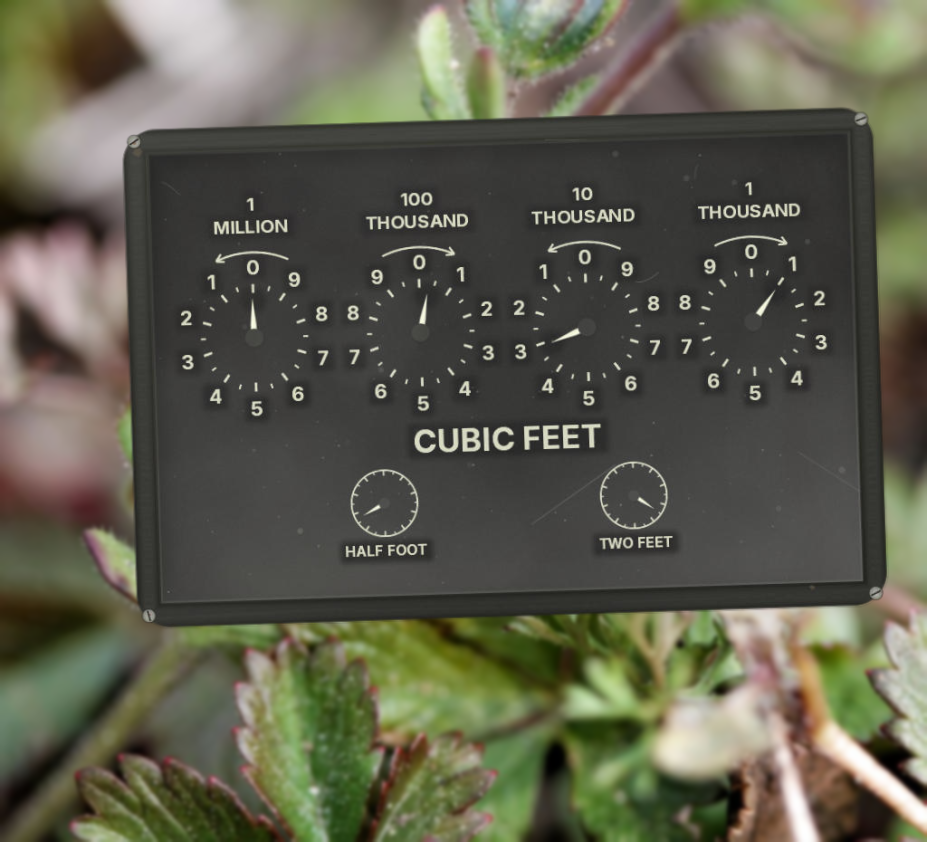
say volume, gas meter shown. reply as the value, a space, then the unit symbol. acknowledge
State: 3100 ft³
